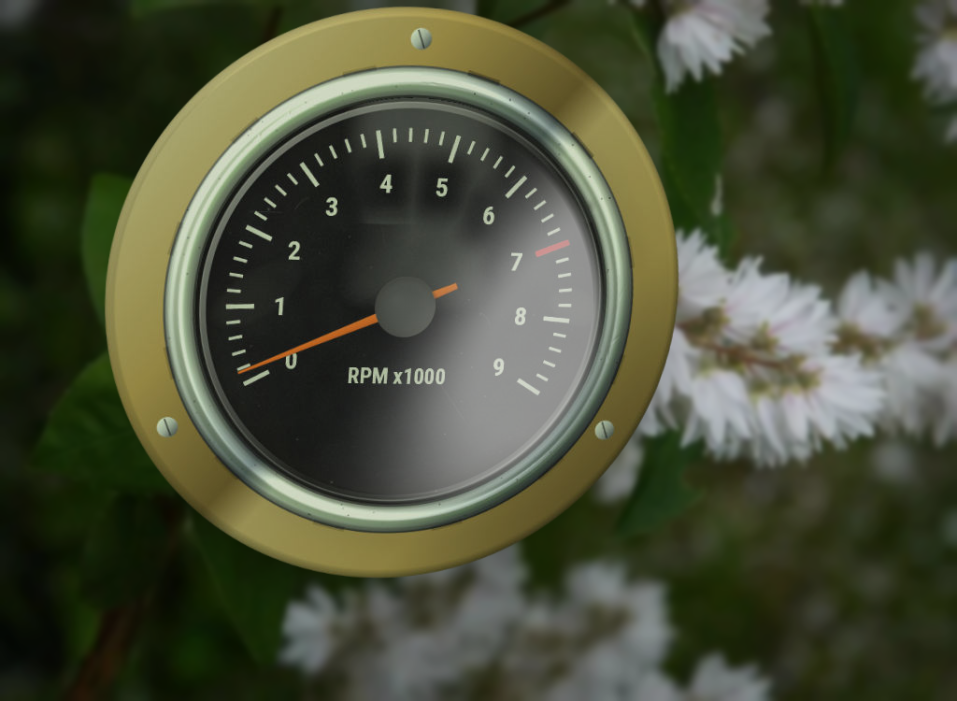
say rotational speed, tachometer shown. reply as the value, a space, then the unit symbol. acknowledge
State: 200 rpm
